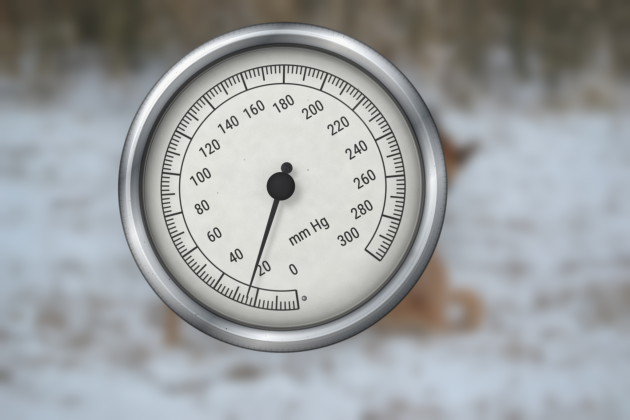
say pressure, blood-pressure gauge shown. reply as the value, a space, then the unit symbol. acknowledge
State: 24 mmHg
